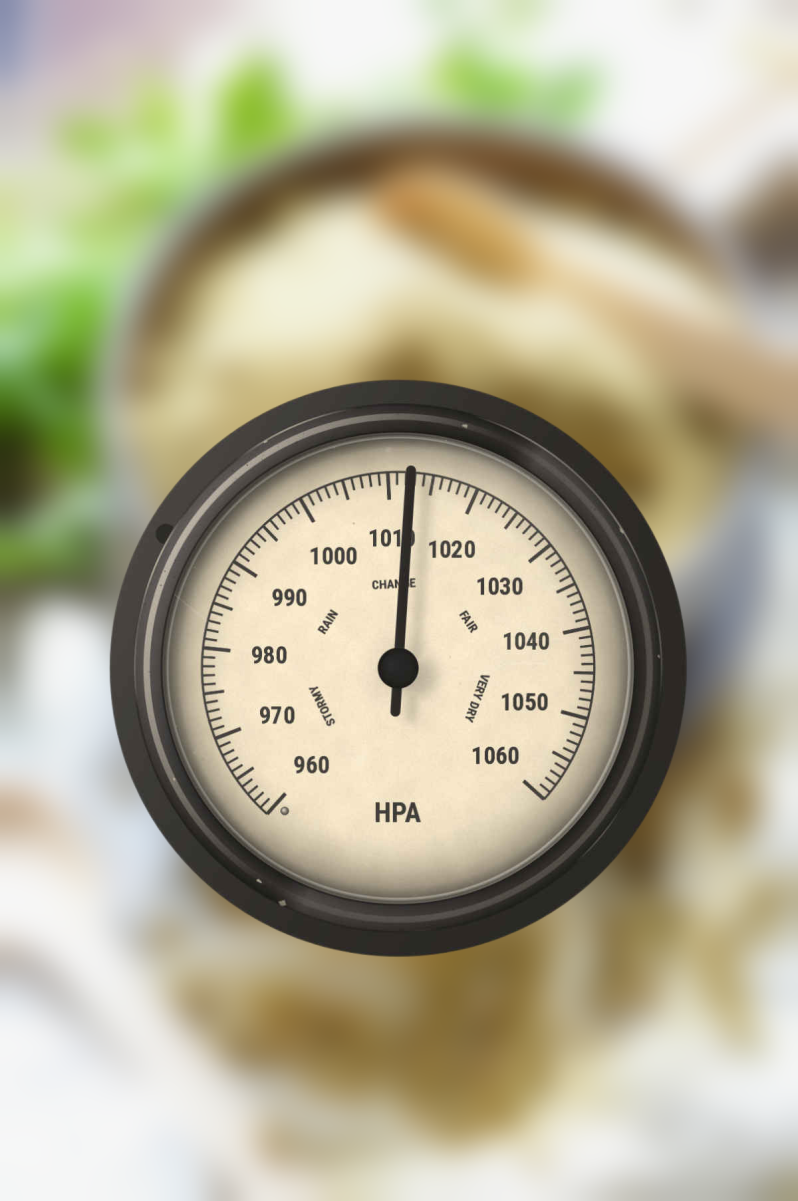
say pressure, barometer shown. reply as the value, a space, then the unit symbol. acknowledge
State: 1012.5 hPa
